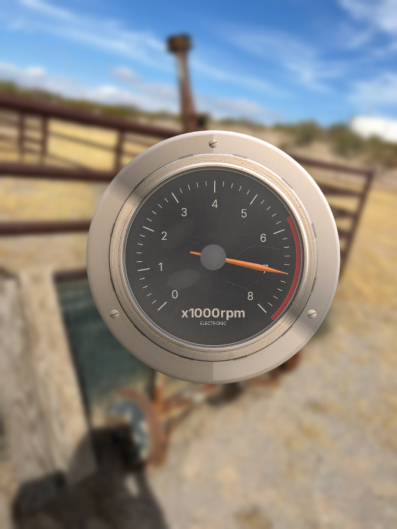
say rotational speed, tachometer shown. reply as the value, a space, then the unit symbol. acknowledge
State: 7000 rpm
